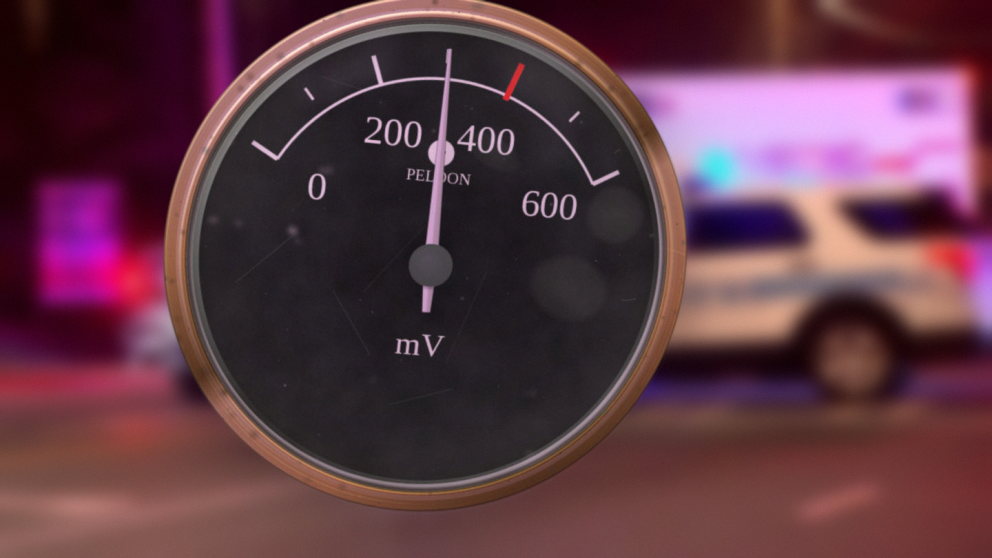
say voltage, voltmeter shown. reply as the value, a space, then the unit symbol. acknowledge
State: 300 mV
